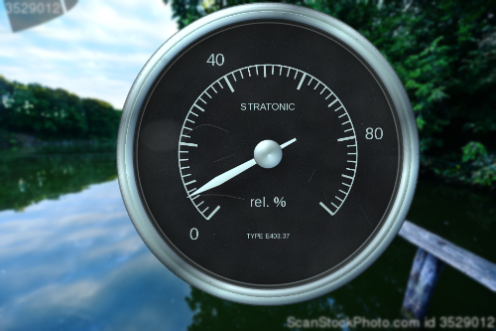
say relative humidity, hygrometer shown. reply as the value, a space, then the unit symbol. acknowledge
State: 7 %
